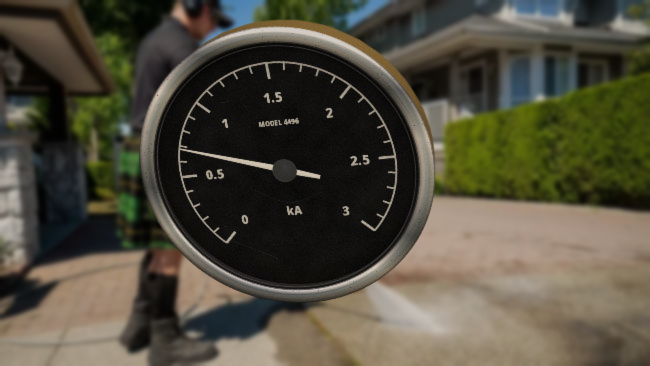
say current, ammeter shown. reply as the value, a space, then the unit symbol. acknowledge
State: 0.7 kA
